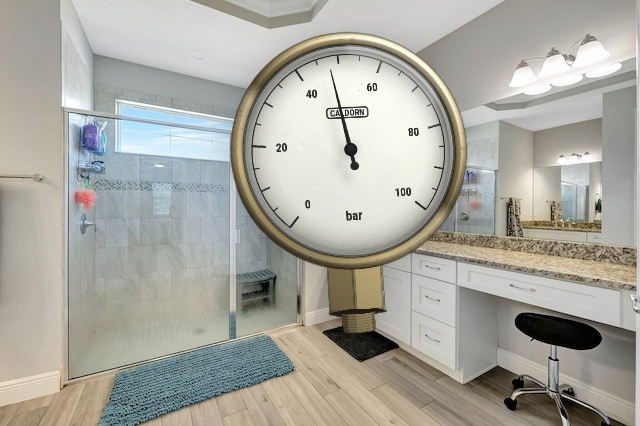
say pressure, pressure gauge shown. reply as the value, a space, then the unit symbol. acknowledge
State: 47.5 bar
